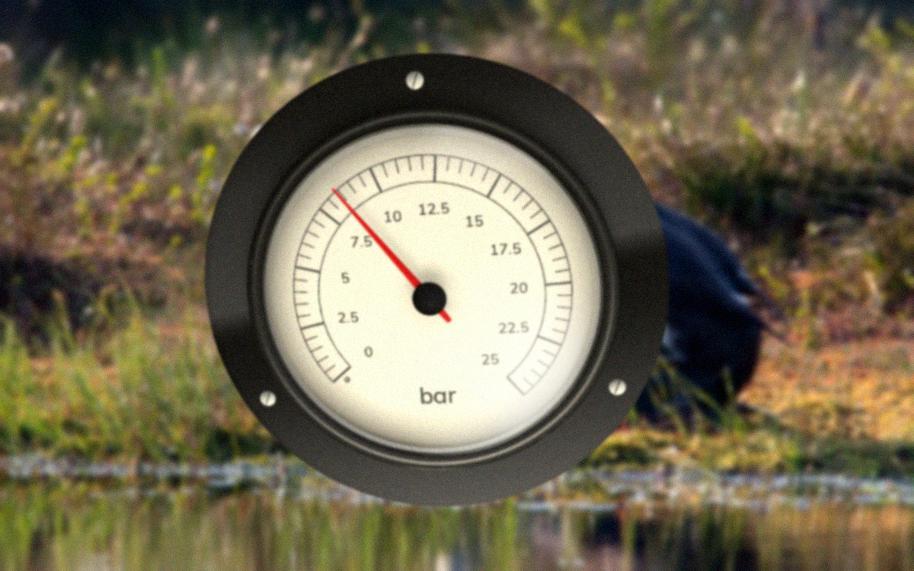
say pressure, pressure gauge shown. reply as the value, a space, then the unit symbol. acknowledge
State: 8.5 bar
